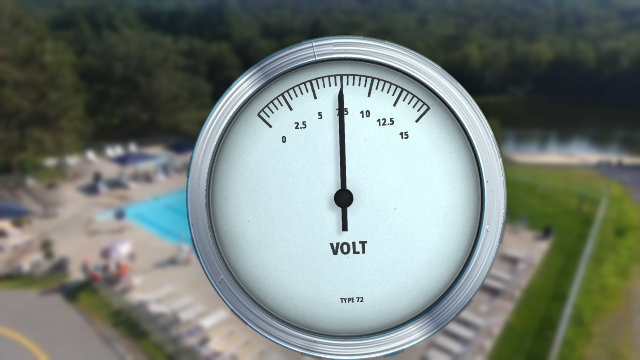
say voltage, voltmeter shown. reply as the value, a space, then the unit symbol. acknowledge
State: 7.5 V
